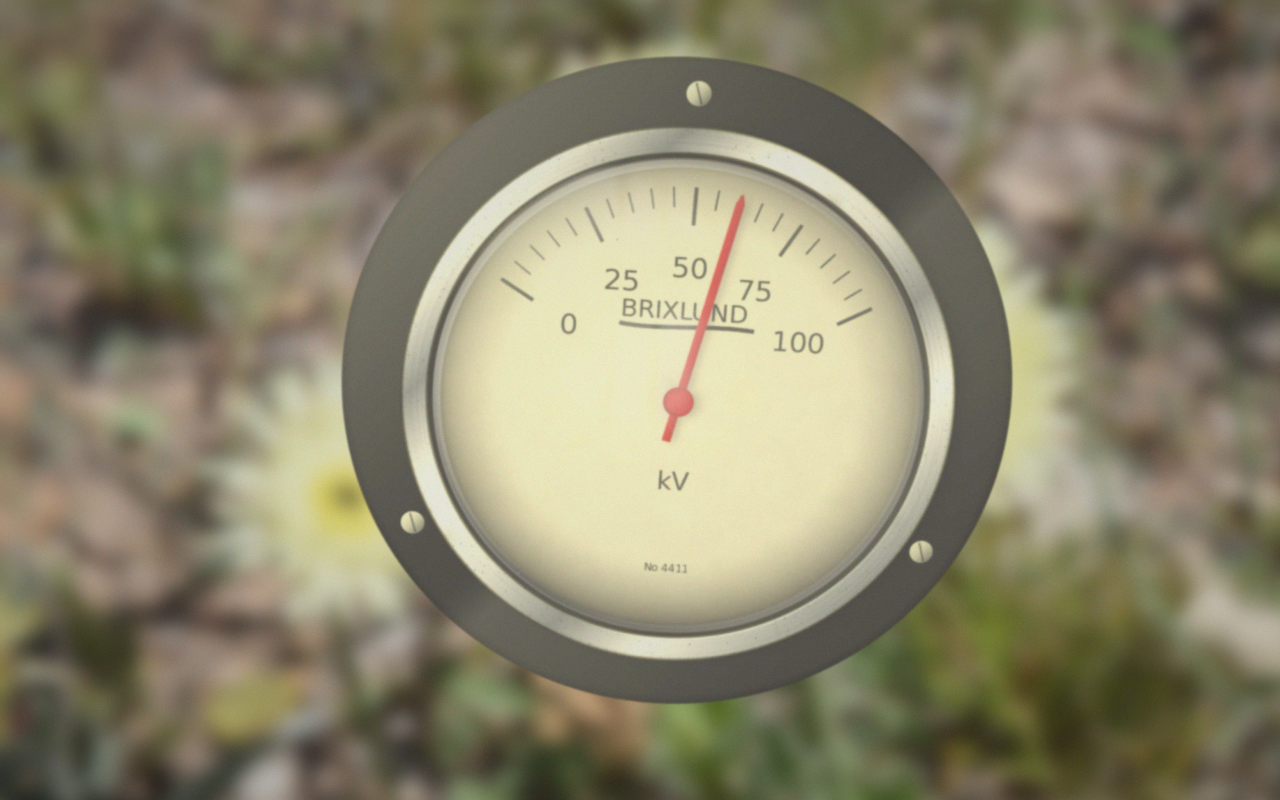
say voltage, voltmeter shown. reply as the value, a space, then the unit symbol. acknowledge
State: 60 kV
